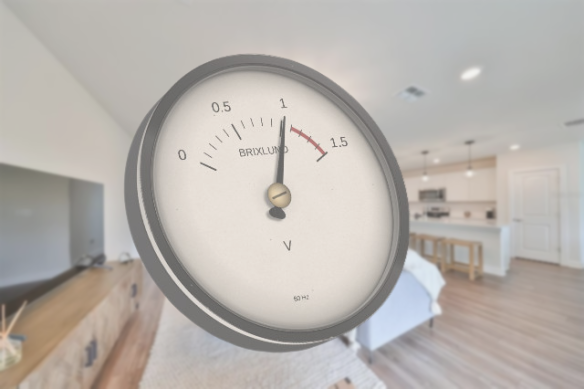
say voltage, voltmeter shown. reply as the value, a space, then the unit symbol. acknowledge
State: 1 V
